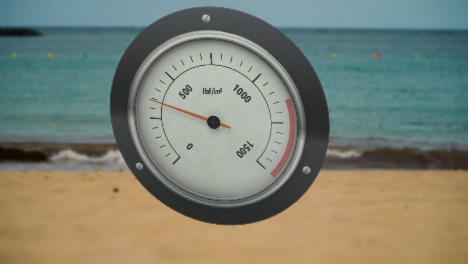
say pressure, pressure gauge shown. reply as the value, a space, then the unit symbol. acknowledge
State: 350 psi
